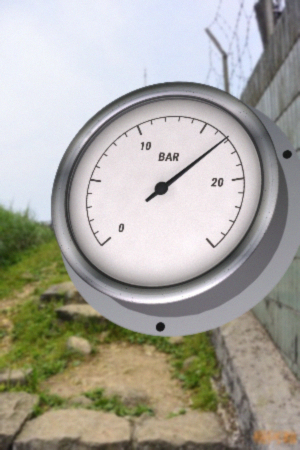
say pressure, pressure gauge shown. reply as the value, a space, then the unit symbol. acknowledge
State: 17 bar
